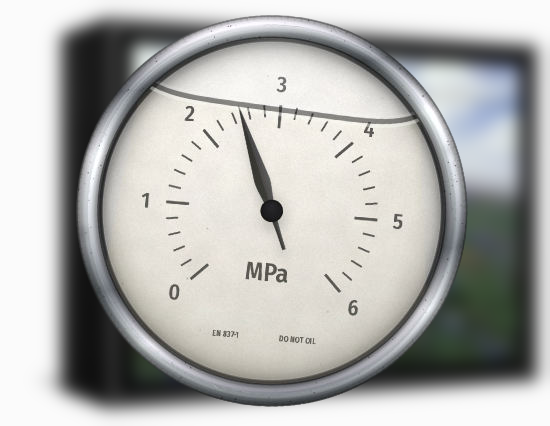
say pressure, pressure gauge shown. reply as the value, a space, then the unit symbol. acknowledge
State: 2.5 MPa
